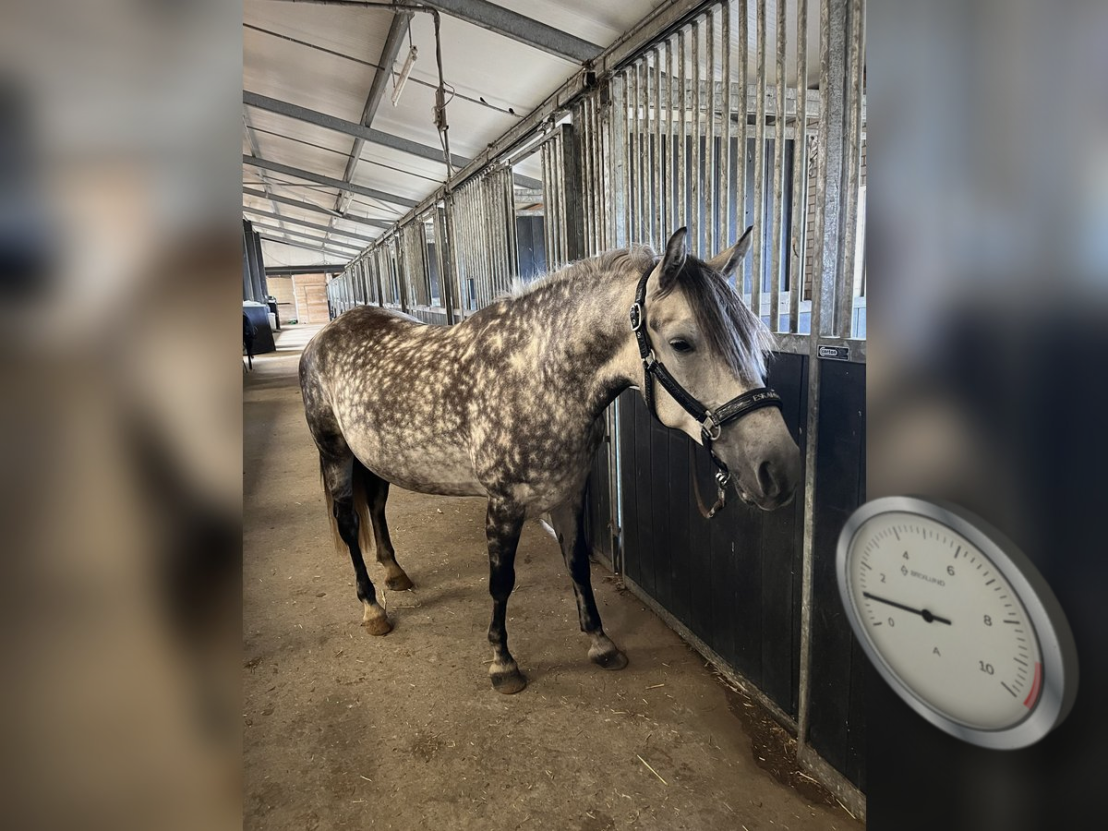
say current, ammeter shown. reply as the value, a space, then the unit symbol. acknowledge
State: 1 A
